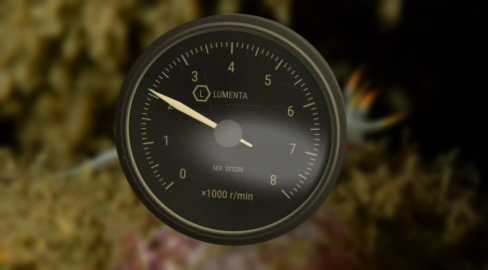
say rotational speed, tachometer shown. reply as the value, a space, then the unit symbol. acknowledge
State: 2100 rpm
